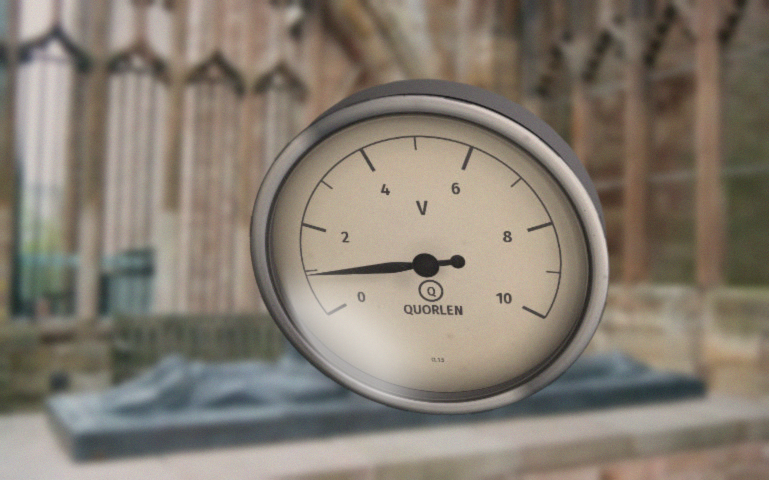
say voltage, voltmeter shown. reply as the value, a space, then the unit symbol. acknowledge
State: 1 V
